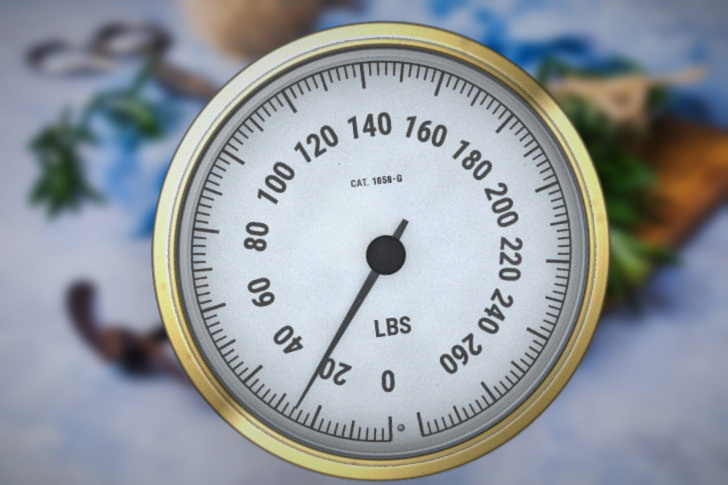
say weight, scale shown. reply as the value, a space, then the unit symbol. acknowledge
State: 26 lb
